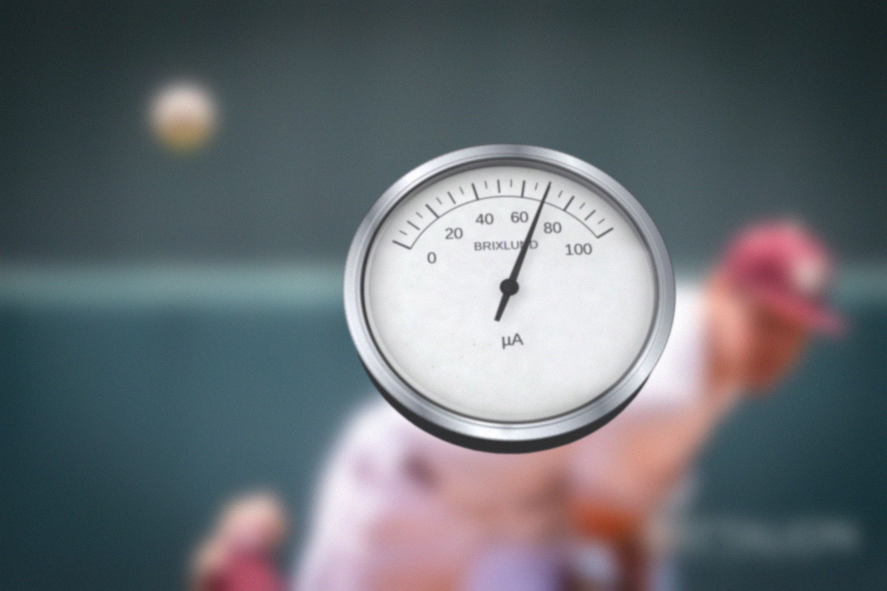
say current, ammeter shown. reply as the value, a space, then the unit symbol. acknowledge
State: 70 µA
